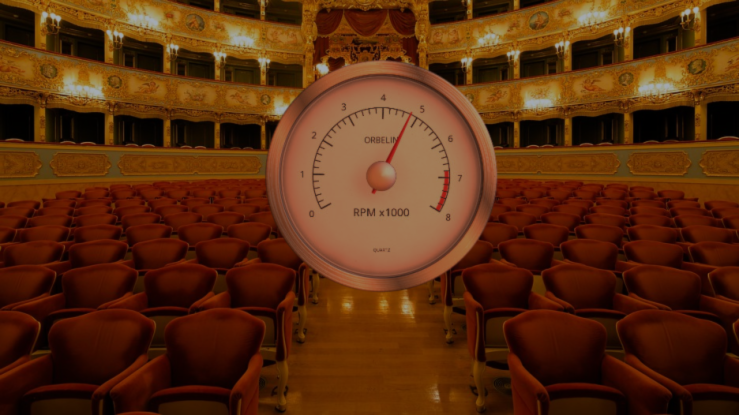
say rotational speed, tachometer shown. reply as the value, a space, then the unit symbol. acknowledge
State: 4800 rpm
